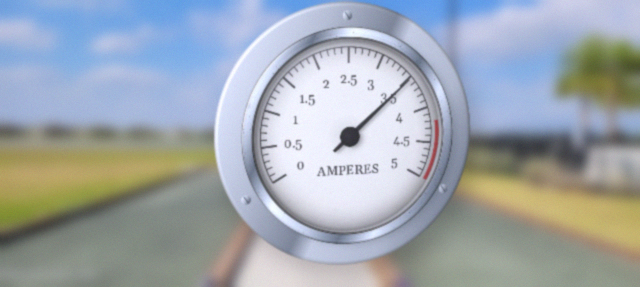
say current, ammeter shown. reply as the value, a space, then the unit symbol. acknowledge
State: 3.5 A
